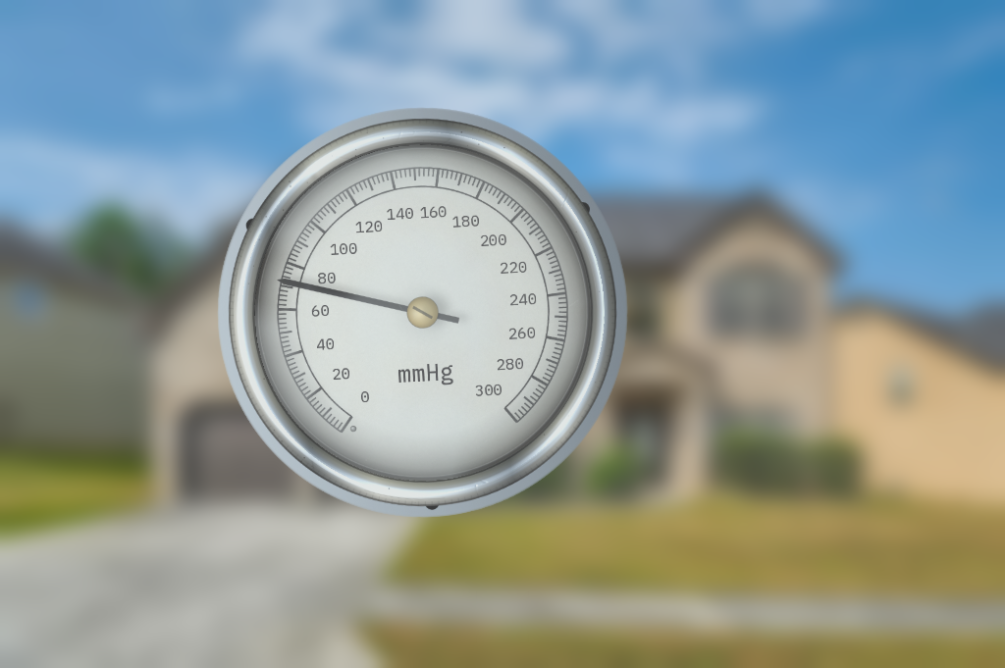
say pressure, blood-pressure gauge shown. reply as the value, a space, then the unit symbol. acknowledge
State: 72 mmHg
